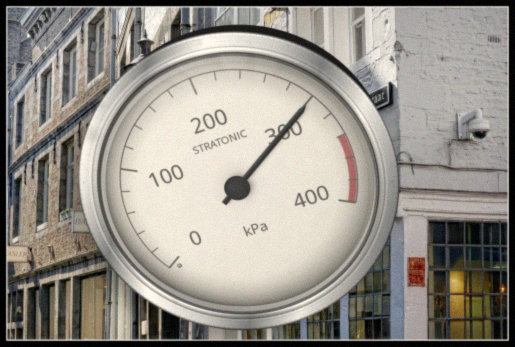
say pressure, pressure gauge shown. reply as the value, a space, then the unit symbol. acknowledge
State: 300 kPa
